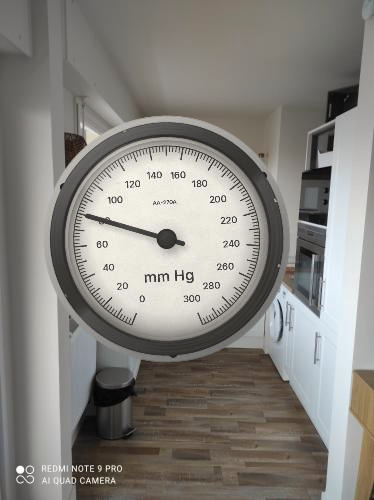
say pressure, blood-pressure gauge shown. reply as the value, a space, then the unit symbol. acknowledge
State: 80 mmHg
